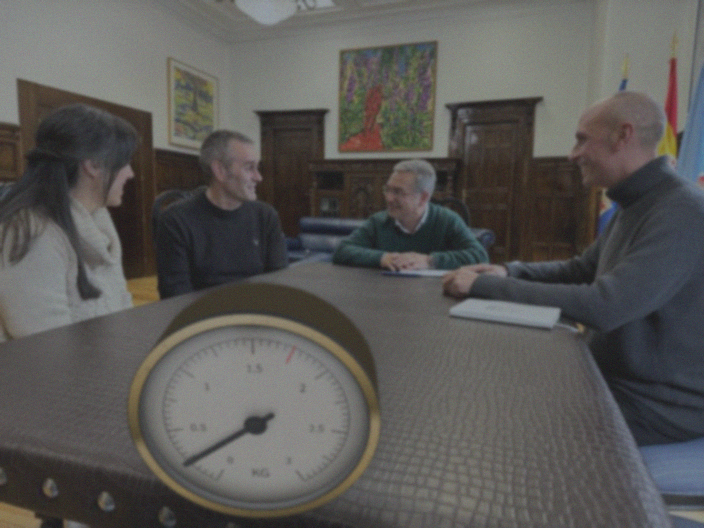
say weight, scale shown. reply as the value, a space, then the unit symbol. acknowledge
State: 0.25 kg
